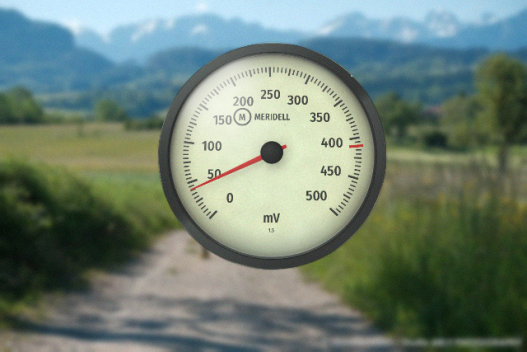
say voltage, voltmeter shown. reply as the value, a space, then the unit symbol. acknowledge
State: 40 mV
